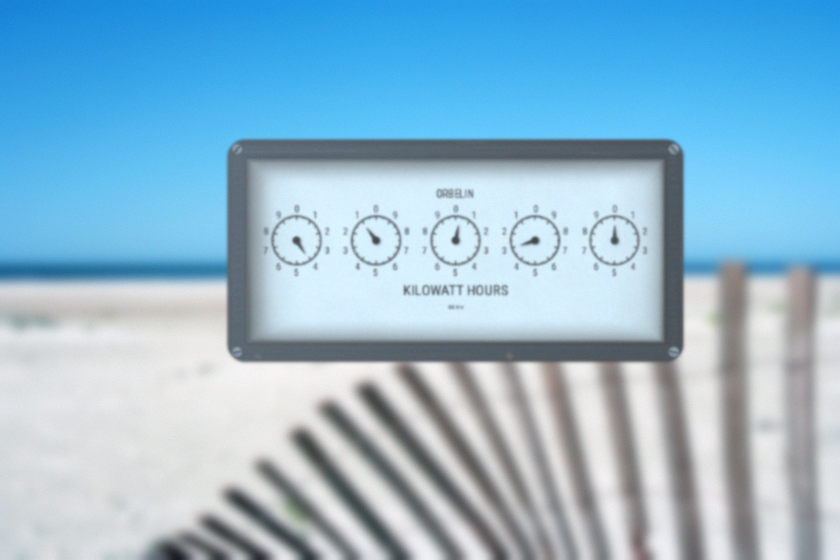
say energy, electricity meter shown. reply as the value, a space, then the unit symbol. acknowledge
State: 41030 kWh
